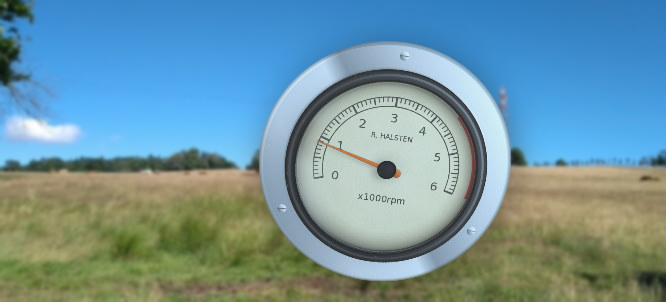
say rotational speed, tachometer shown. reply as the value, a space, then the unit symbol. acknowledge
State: 900 rpm
